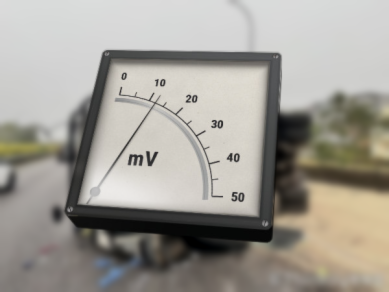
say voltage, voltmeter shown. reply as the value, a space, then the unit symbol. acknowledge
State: 12.5 mV
